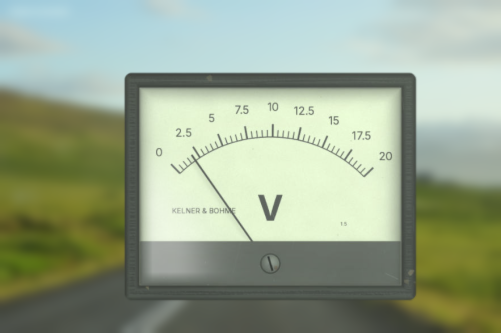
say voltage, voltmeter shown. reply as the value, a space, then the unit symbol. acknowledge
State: 2 V
